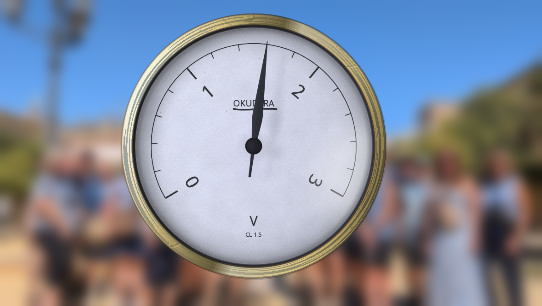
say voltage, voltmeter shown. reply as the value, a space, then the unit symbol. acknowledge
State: 1.6 V
